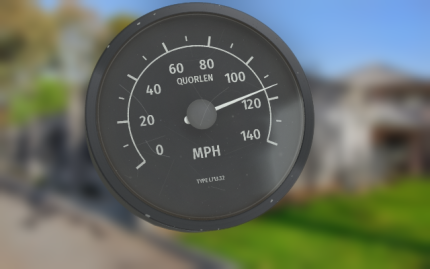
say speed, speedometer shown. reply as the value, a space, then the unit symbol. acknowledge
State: 115 mph
